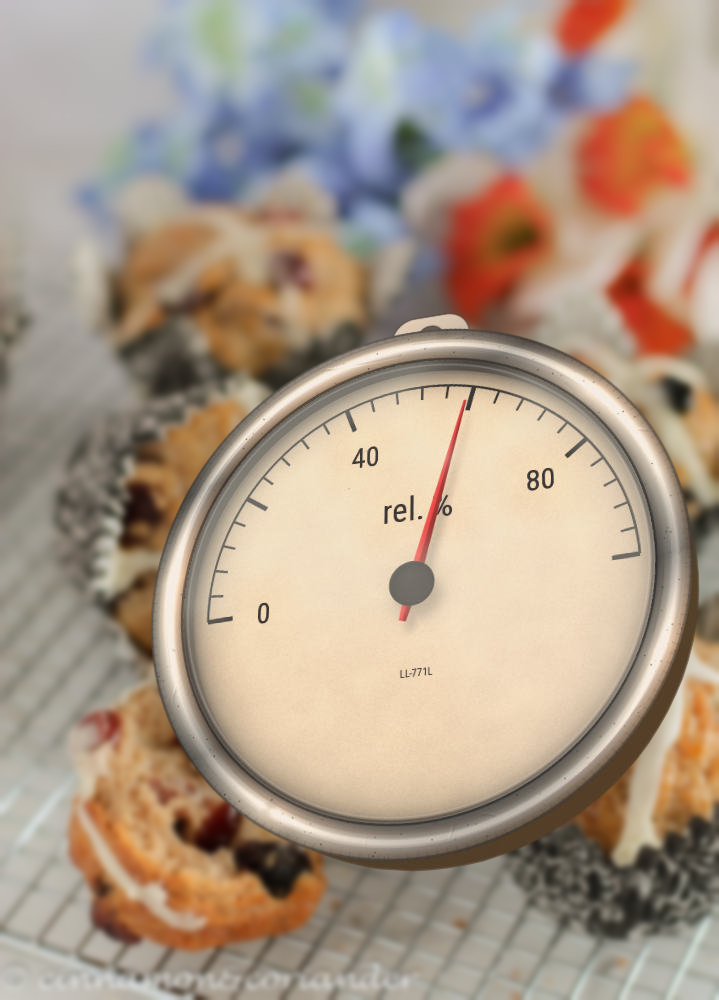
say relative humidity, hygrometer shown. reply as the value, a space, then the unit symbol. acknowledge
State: 60 %
